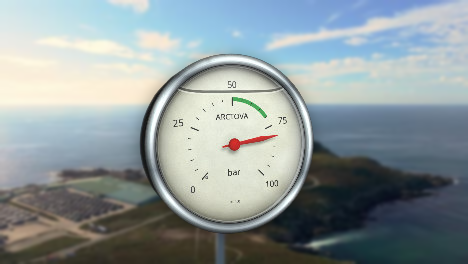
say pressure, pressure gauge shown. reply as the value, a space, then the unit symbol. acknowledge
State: 80 bar
